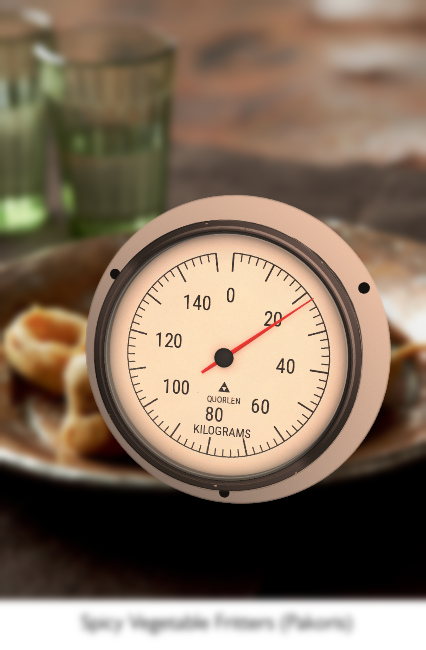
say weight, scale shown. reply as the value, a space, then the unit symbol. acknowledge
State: 22 kg
